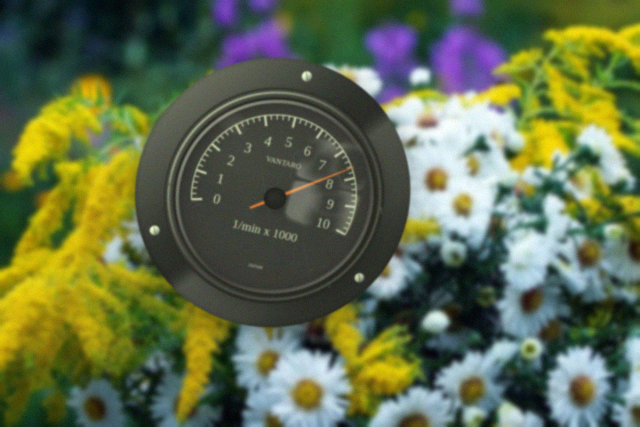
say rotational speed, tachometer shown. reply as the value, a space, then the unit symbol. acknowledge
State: 7600 rpm
